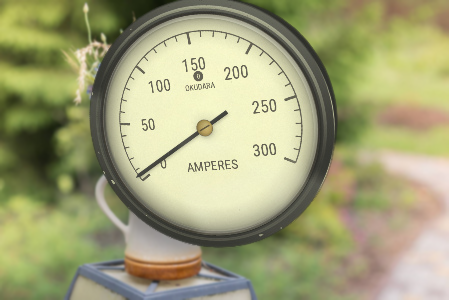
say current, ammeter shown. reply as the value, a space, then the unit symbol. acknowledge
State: 5 A
